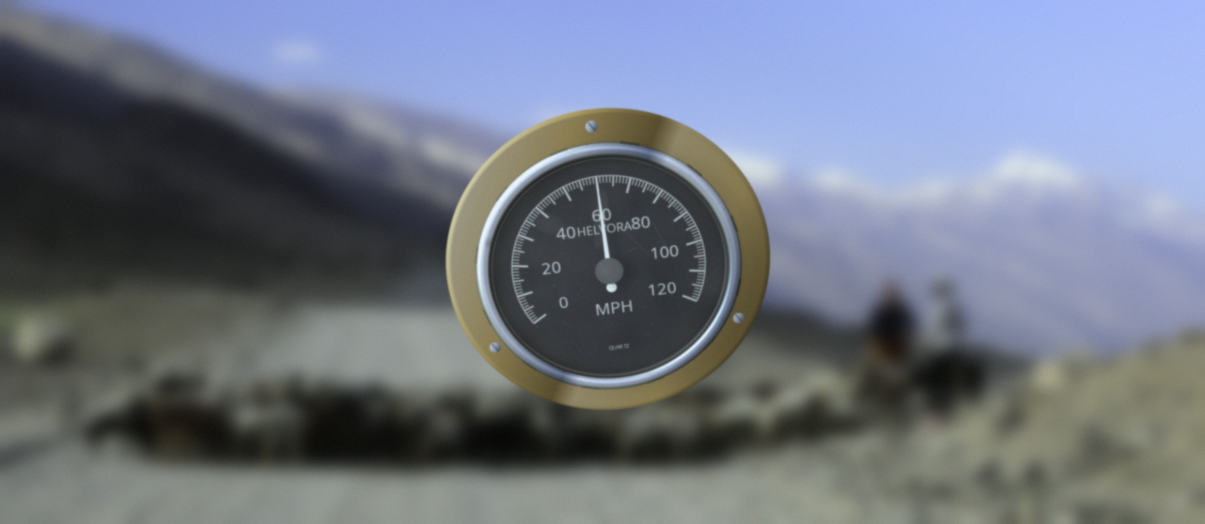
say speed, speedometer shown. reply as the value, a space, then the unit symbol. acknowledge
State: 60 mph
